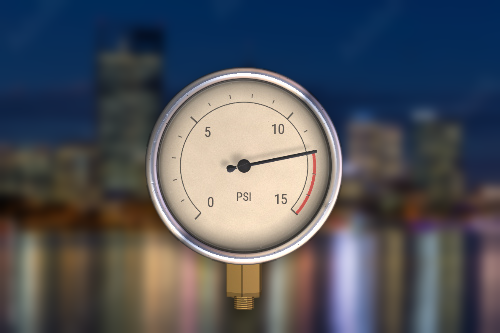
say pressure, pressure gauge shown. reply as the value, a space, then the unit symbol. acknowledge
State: 12 psi
